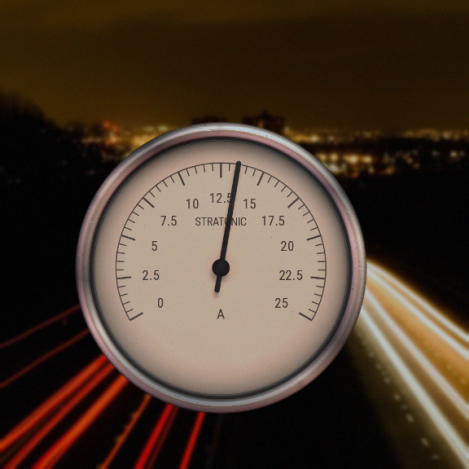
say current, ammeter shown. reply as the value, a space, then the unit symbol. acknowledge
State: 13.5 A
